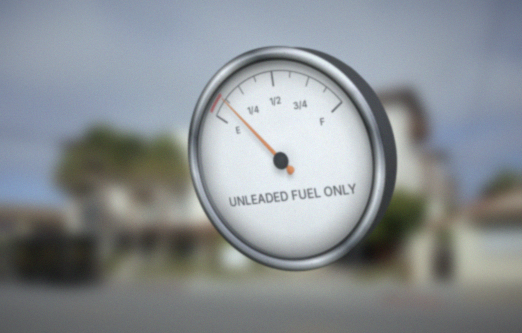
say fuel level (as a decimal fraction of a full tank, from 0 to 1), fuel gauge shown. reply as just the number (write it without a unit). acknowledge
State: 0.125
